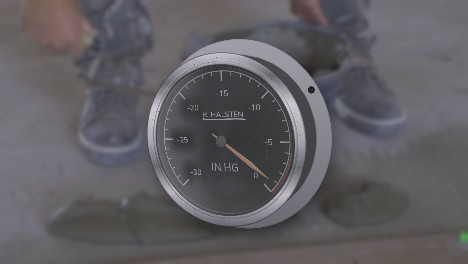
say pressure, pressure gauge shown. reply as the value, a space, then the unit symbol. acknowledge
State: -1 inHg
